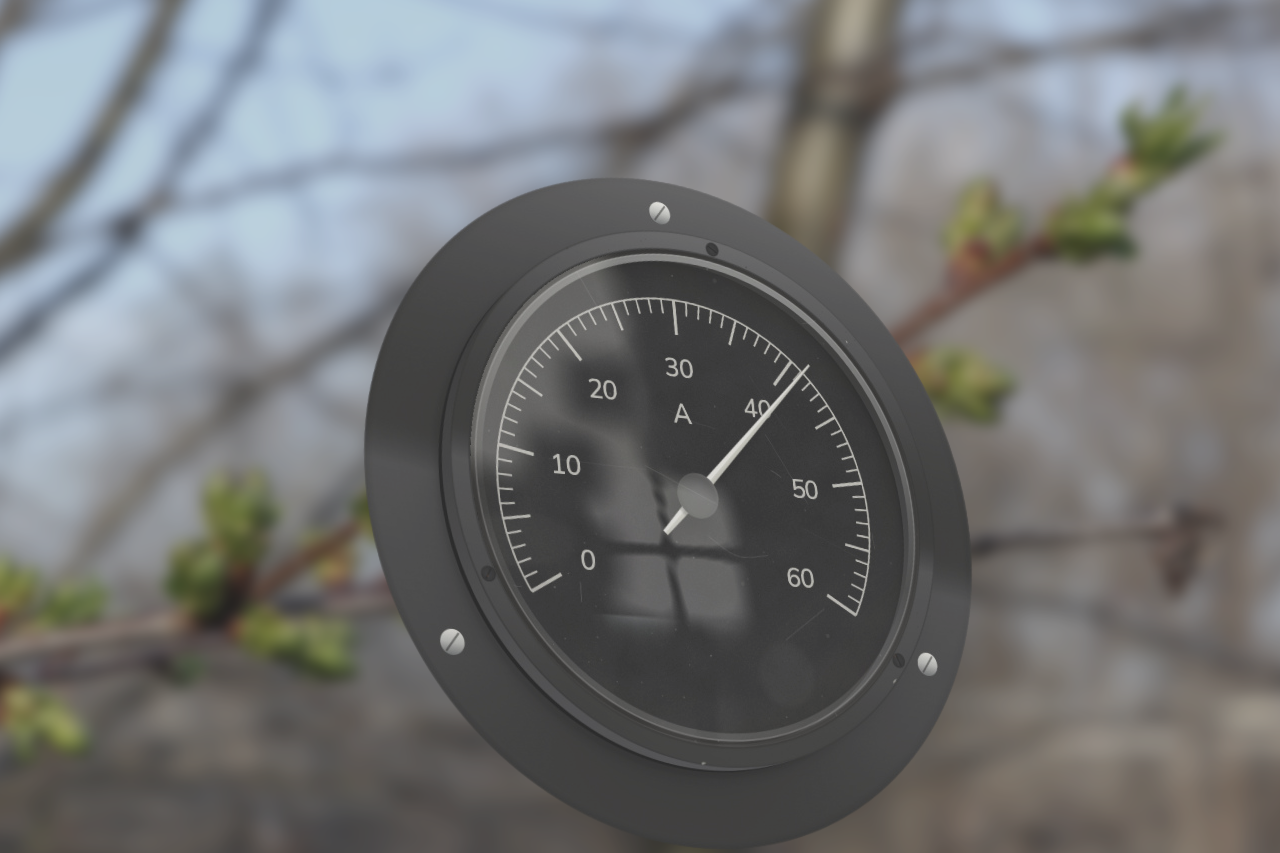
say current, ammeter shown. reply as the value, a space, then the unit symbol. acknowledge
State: 41 A
